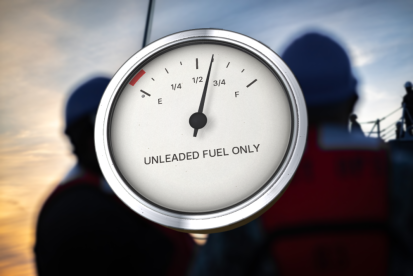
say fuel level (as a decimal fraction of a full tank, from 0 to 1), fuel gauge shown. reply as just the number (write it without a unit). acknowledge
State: 0.625
